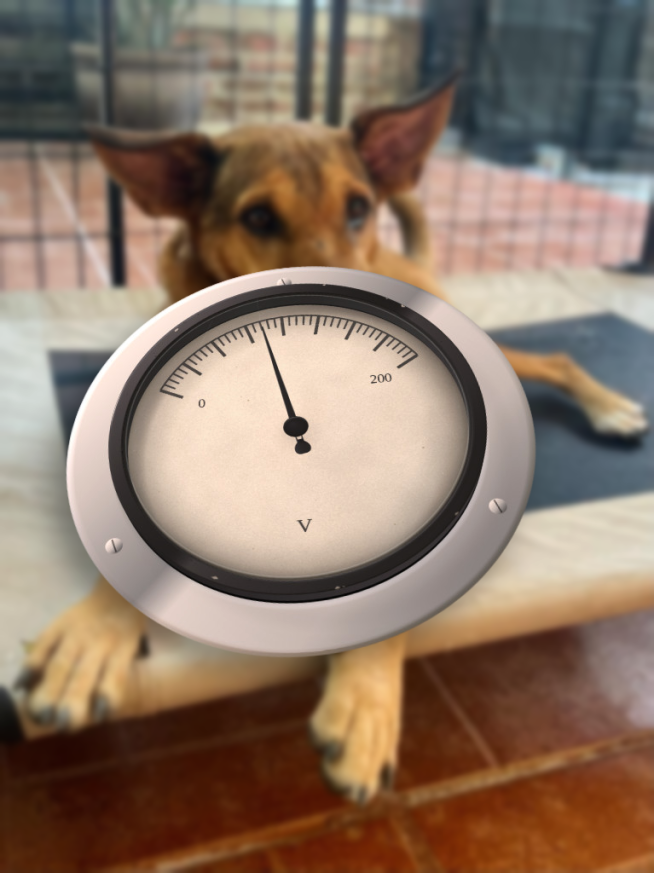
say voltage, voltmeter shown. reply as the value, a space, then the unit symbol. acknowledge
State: 85 V
